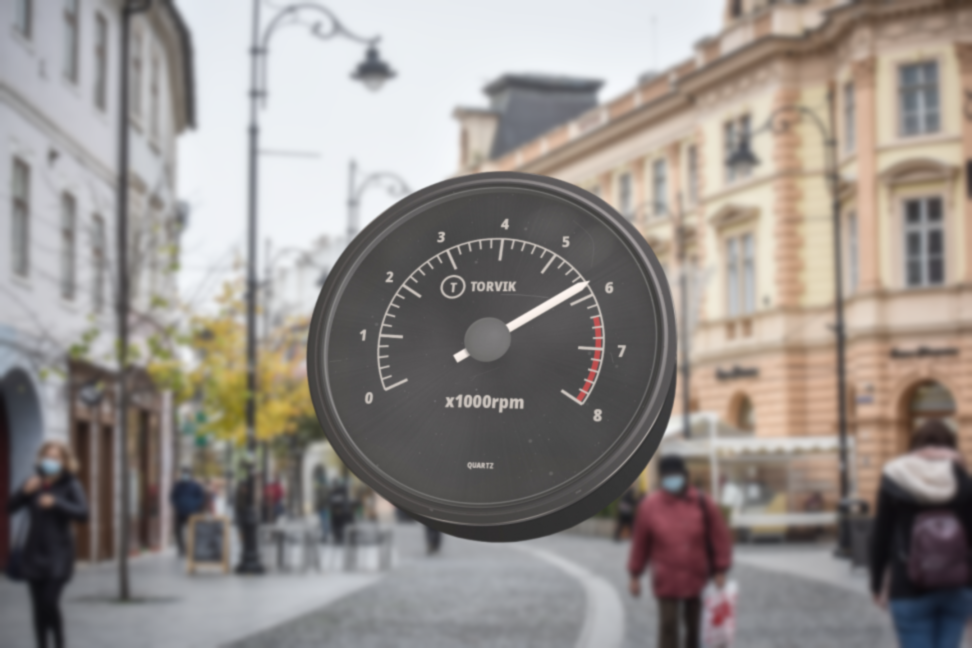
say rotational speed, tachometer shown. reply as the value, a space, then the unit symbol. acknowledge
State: 5800 rpm
